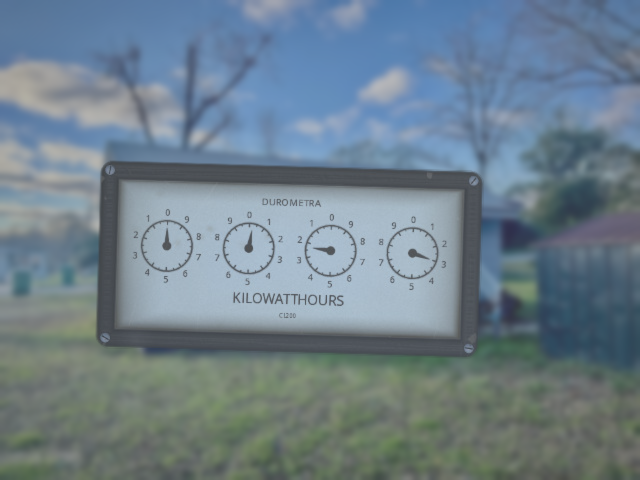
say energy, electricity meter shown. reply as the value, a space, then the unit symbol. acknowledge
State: 23 kWh
